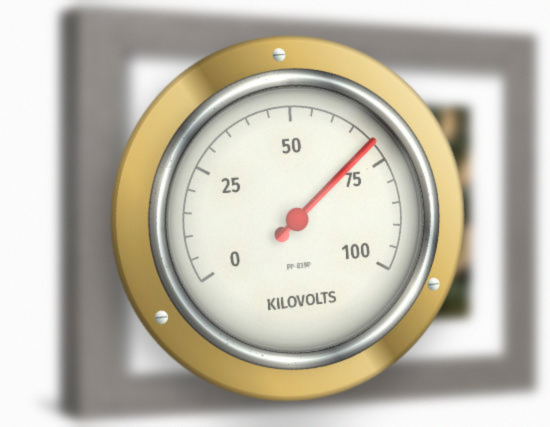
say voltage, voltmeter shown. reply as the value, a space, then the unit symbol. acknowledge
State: 70 kV
